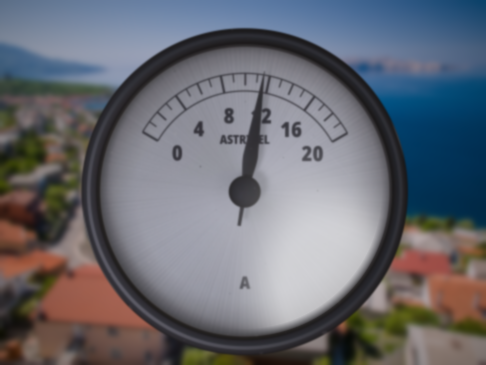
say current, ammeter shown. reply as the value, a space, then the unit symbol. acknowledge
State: 11.5 A
